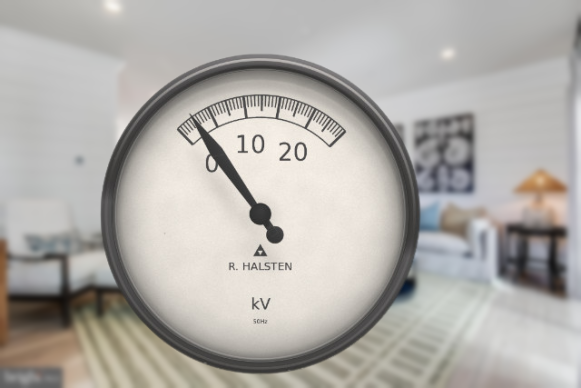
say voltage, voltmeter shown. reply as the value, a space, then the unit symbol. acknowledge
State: 2.5 kV
